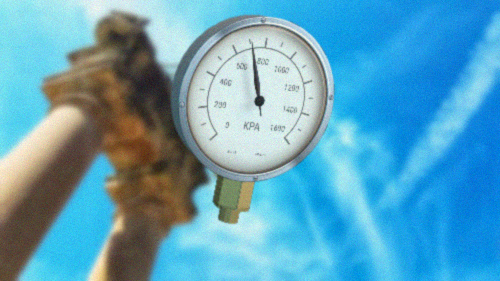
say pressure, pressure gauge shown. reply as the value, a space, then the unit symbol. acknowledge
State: 700 kPa
